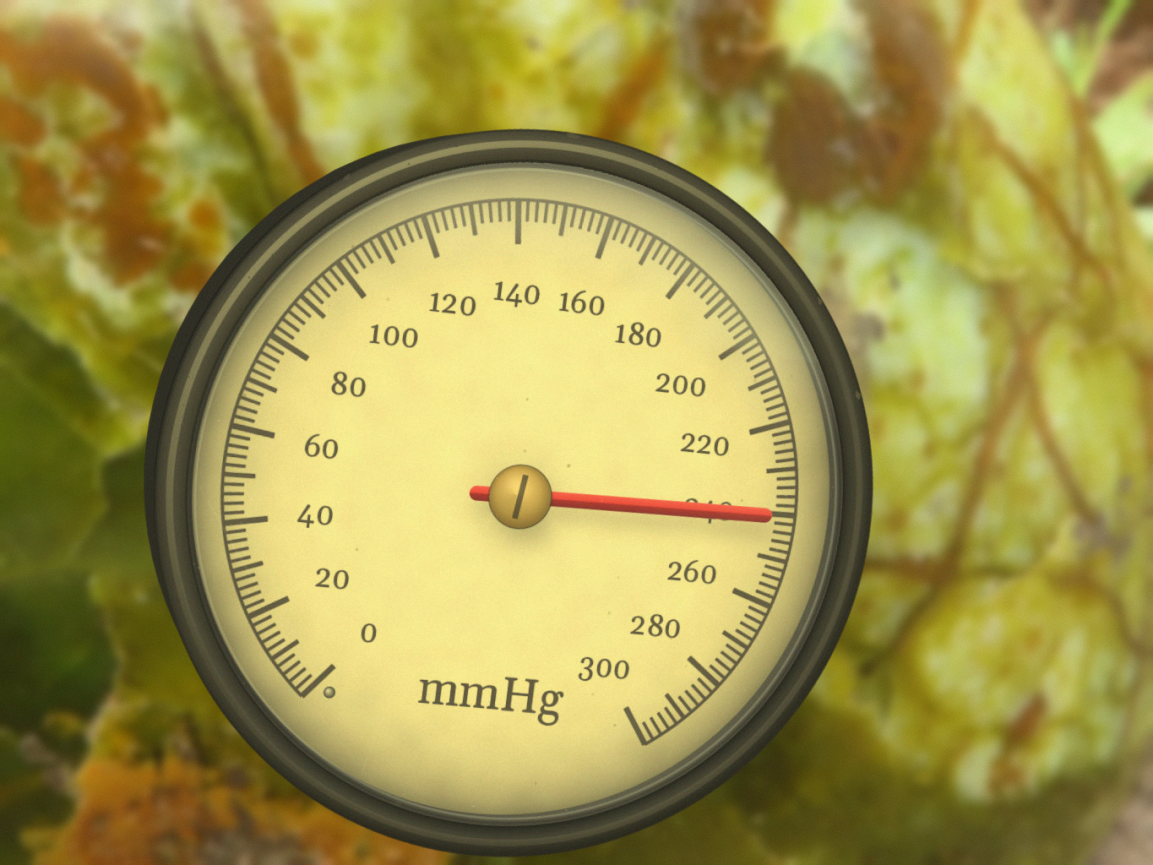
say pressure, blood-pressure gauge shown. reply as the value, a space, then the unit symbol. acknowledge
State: 240 mmHg
